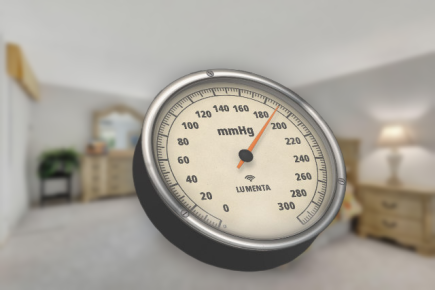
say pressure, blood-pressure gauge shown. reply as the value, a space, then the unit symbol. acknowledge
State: 190 mmHg
